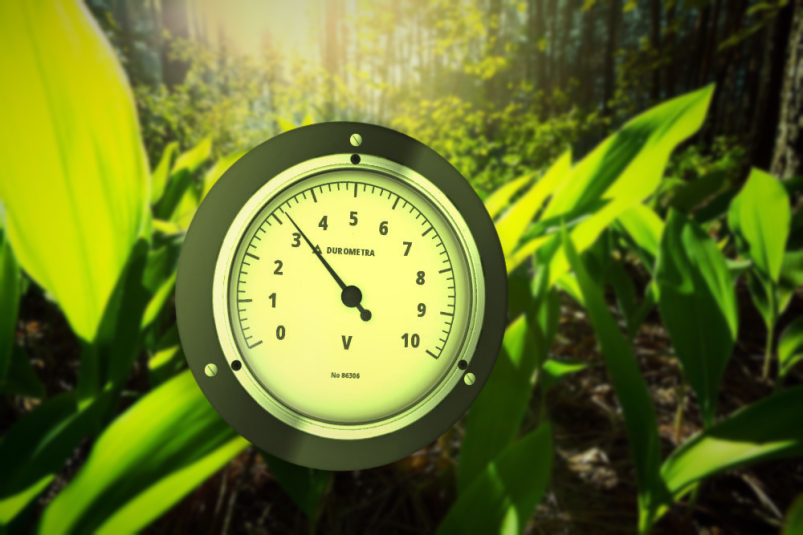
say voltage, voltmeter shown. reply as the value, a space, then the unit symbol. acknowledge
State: 3.2 V
